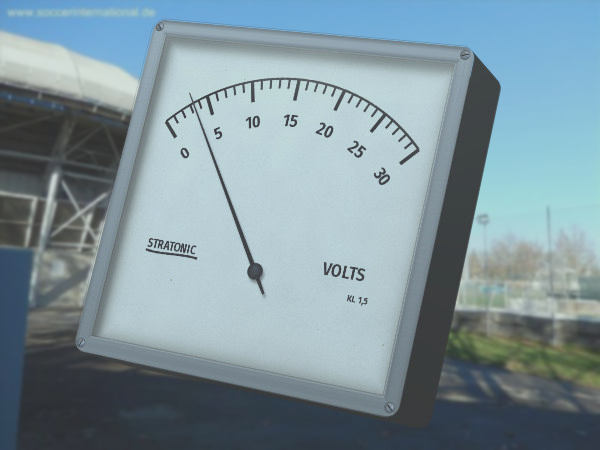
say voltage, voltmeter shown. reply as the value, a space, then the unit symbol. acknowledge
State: 3.5 V
